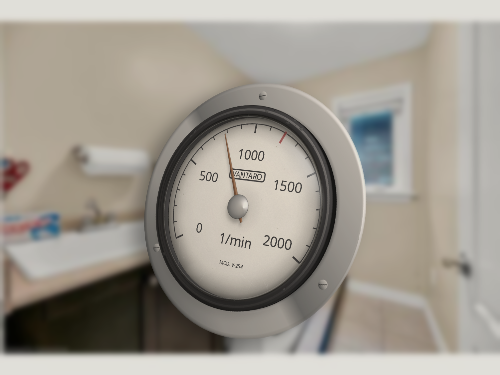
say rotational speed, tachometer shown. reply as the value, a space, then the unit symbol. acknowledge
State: 800 rpm
